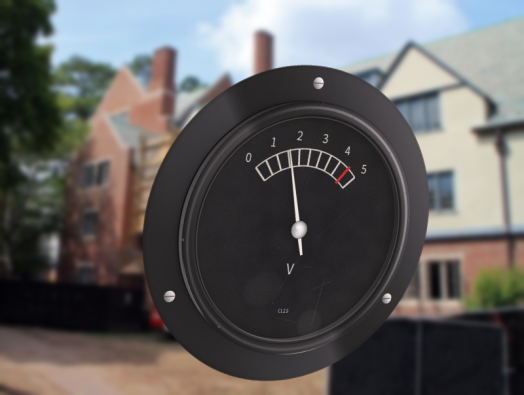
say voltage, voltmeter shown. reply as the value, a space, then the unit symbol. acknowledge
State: 1.5 V
